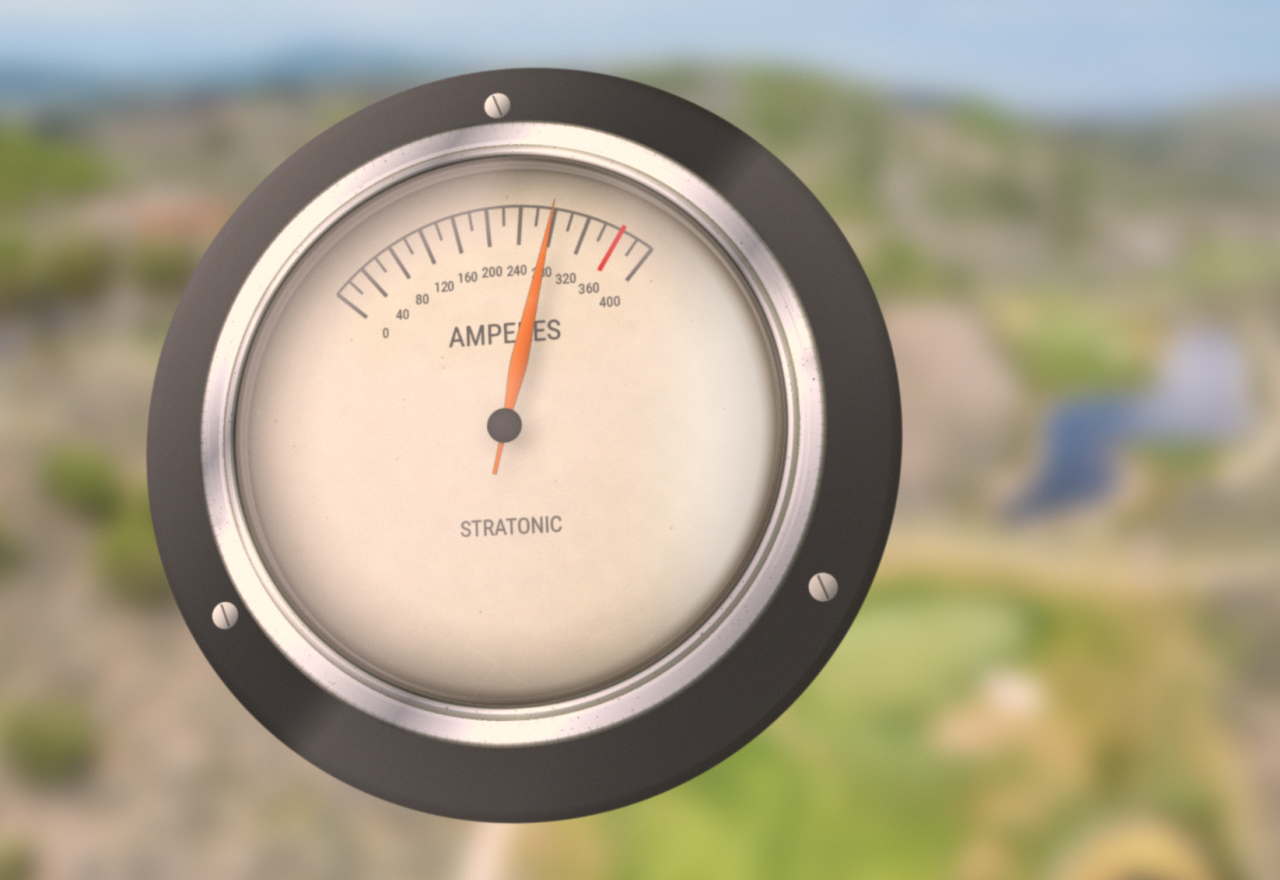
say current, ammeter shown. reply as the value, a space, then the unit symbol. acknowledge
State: 280 A
